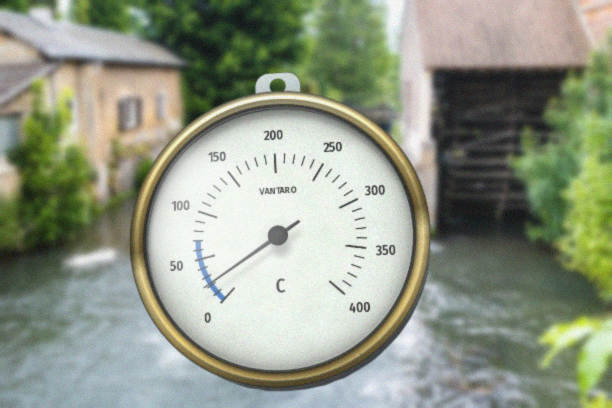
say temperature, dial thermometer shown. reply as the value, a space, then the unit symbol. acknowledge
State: 20 °C
